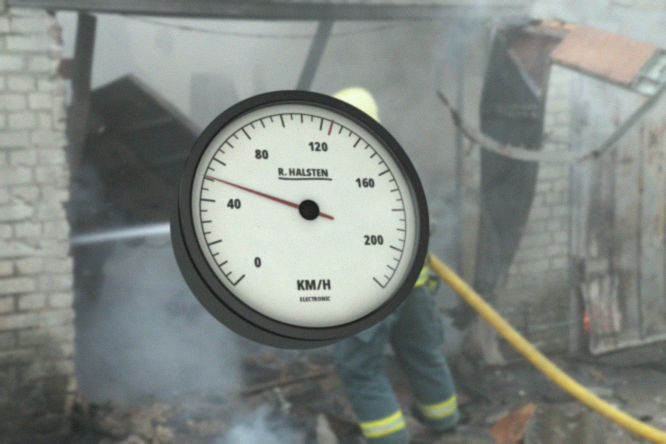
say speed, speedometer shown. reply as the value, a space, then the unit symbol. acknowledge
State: 50 km/h
